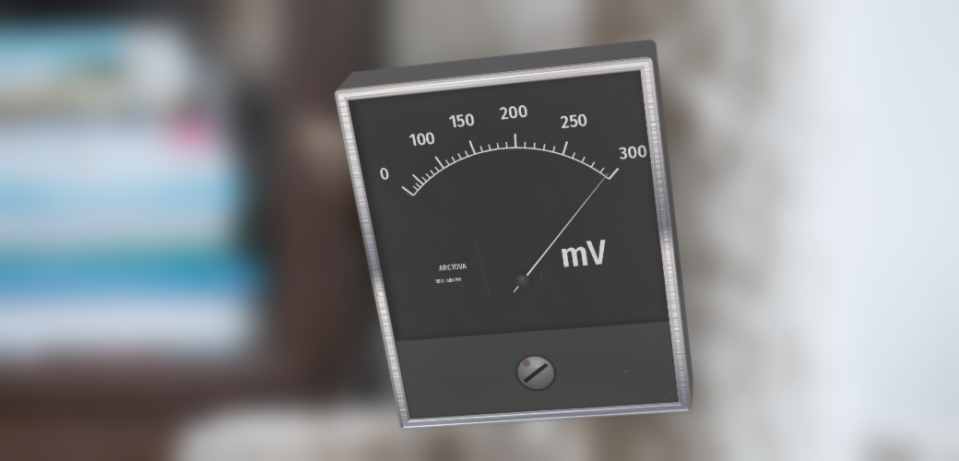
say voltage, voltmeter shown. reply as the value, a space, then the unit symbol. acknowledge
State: 295 mV
